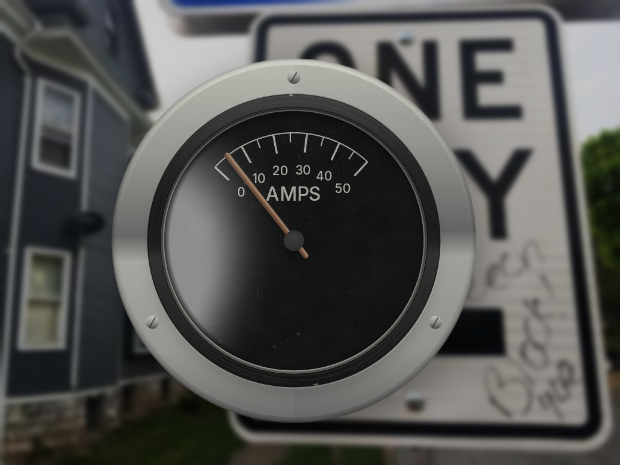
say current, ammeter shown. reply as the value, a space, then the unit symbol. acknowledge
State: 5 A
